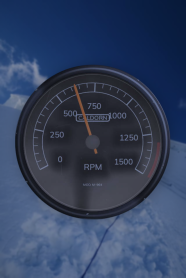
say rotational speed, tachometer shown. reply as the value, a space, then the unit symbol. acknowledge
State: 625 rpm
